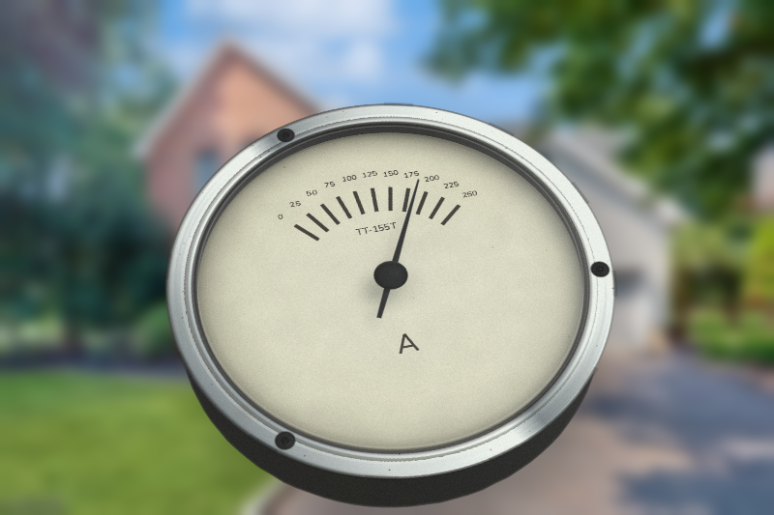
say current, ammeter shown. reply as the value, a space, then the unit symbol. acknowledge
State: 187.5 A
